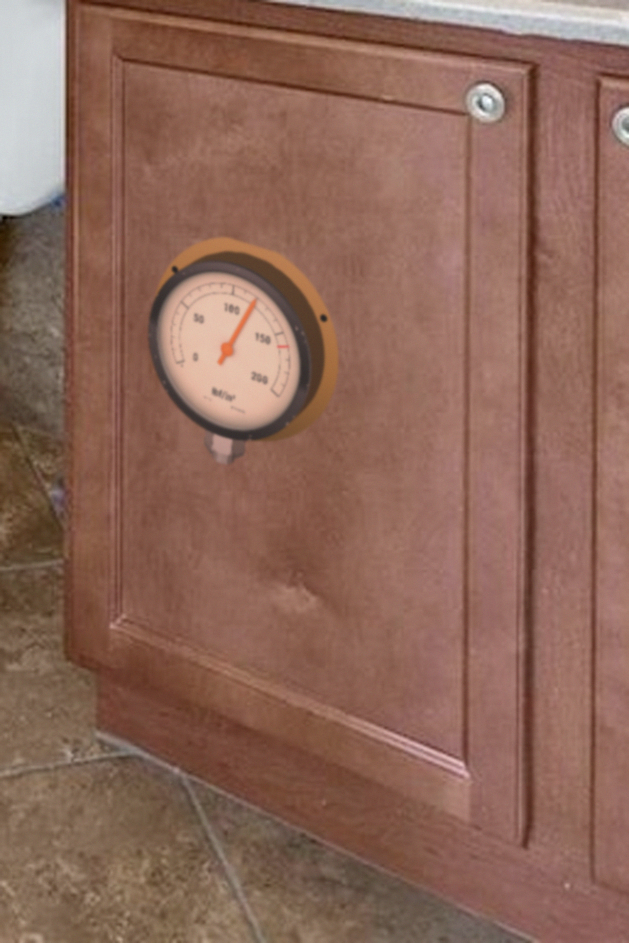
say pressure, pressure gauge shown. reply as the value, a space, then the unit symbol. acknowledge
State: 120 psi
